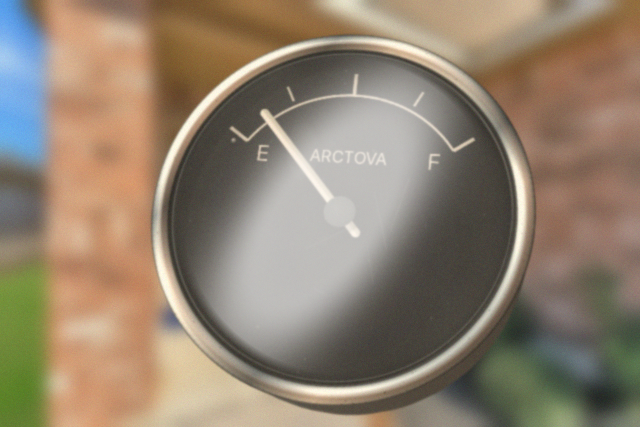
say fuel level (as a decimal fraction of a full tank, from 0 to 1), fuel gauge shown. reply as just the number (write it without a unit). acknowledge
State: 0.125
